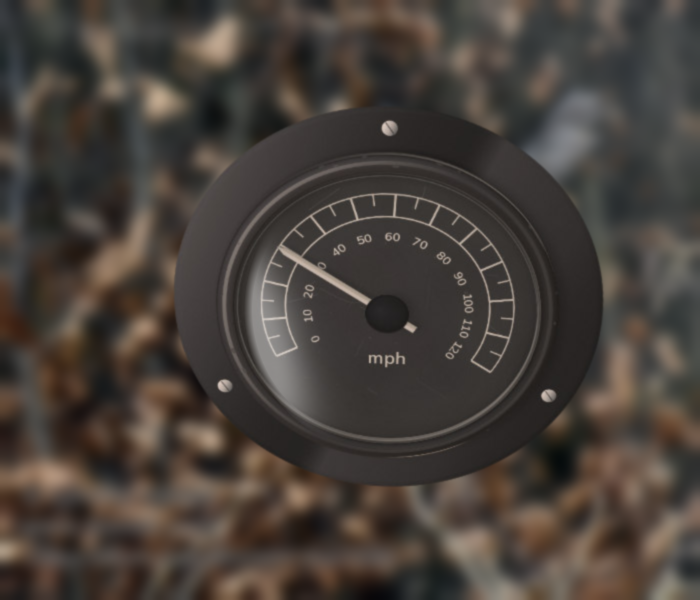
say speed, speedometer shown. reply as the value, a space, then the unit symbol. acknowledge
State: 30 mph
